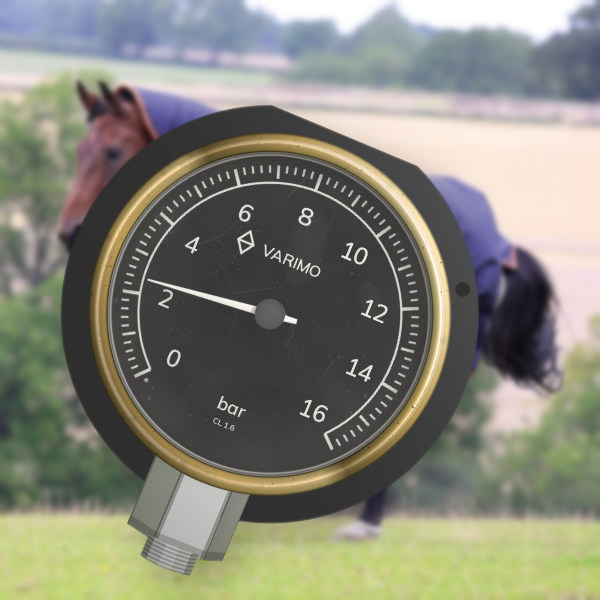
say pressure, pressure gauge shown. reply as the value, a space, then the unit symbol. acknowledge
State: 2.4 bar
